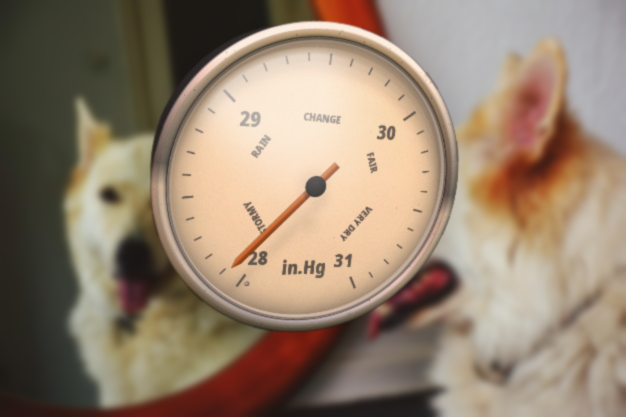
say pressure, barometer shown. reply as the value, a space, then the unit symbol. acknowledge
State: 28.1 inHg
